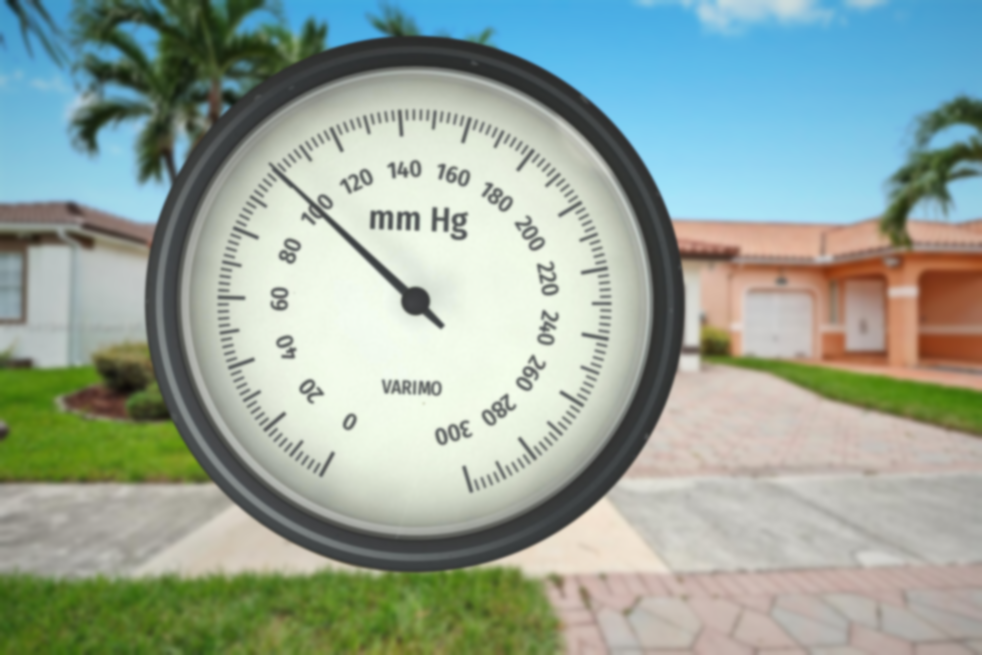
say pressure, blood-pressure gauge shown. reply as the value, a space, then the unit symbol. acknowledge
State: 100 mmHg
